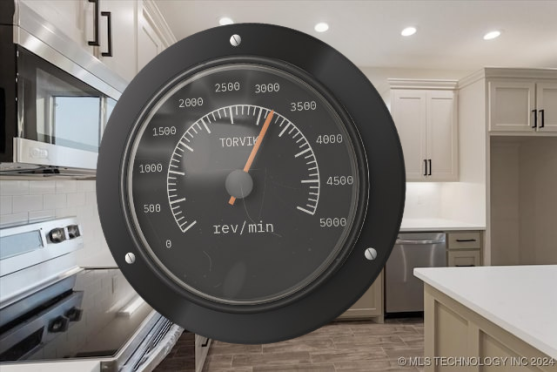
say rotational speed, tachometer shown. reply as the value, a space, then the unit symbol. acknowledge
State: 3200 rpm
